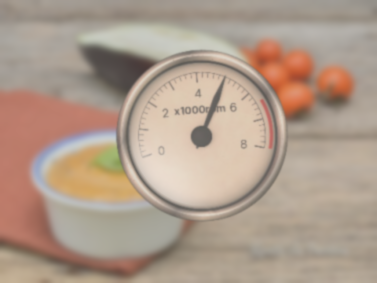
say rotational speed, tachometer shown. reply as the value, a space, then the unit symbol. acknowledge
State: 5000 rpm
